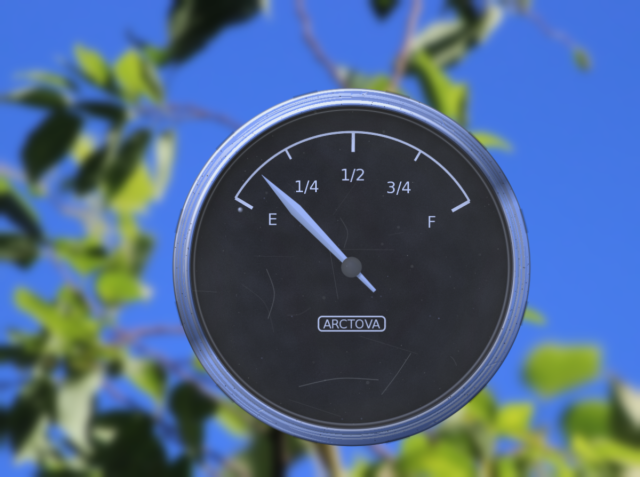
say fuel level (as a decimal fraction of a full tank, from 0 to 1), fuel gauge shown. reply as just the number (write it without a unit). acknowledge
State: 0.125
